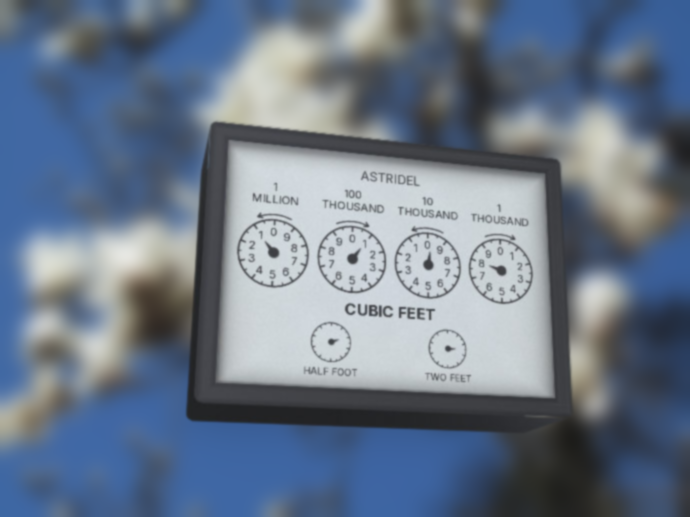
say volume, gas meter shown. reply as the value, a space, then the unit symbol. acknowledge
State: 109800 ft³
